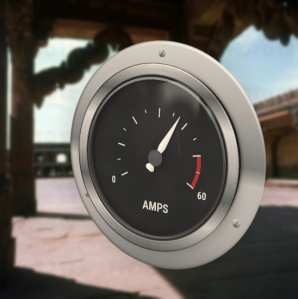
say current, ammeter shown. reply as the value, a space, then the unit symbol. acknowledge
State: 37.5 A
